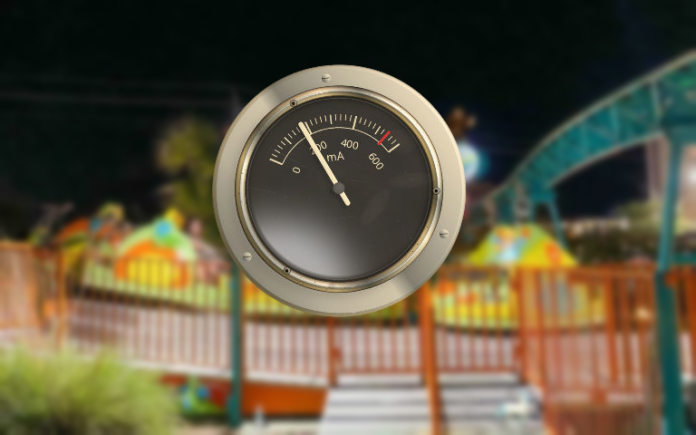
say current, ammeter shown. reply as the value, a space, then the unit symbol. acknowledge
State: 180 mA
